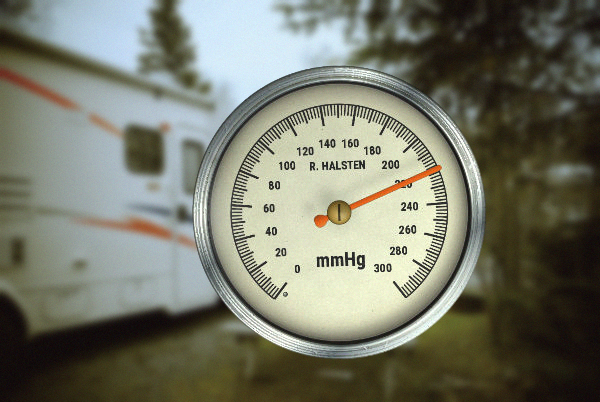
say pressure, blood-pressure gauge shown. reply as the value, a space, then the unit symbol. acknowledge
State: 220 mmHg
